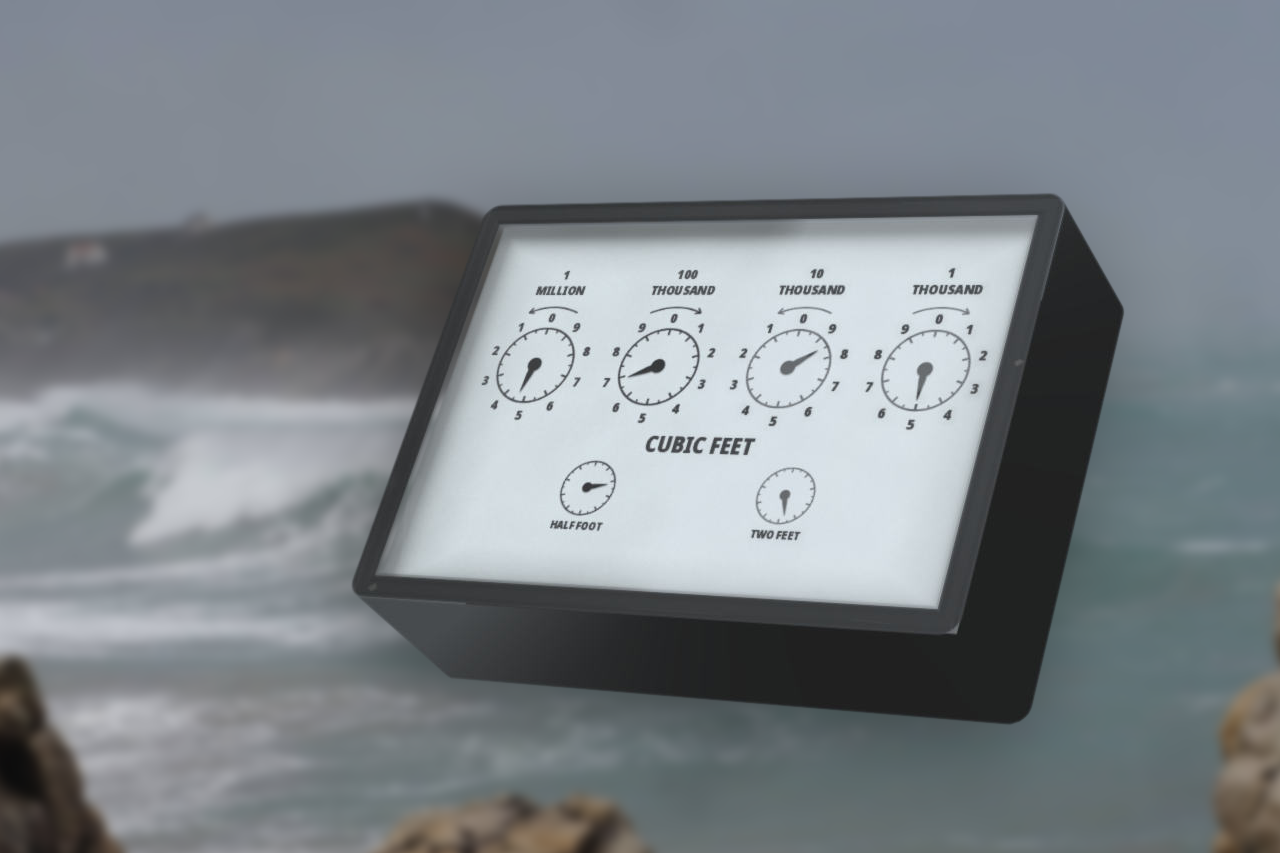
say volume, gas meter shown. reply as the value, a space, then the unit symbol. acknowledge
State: 468500 ft³
